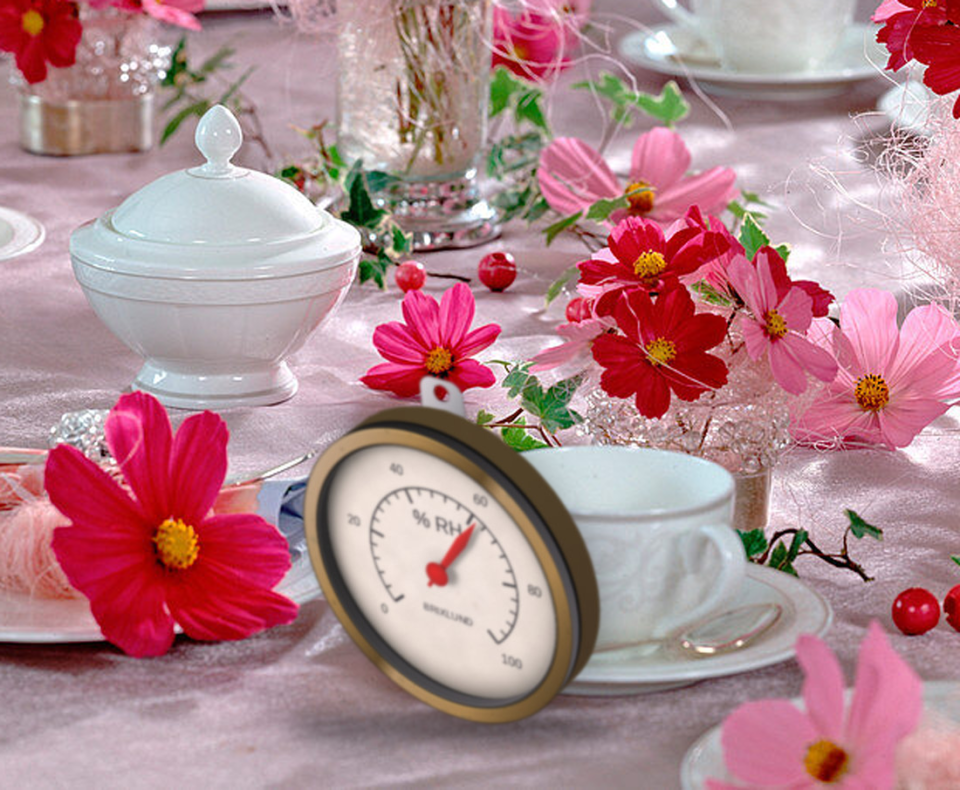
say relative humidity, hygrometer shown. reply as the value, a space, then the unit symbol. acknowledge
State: 62 %
